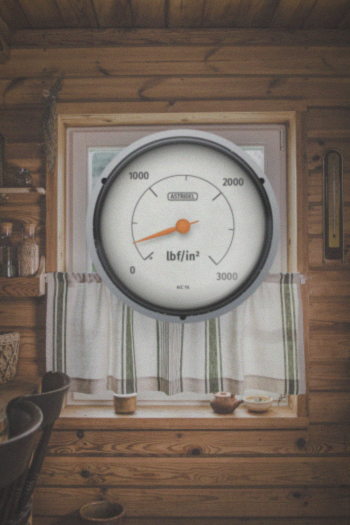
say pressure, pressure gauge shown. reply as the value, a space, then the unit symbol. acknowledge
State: 250 psi
